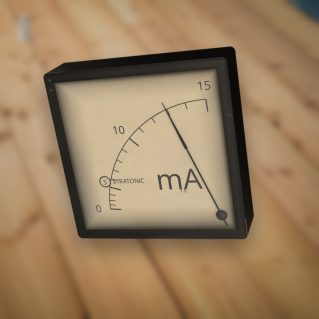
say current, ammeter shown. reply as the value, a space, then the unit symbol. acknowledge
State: 13 mA
